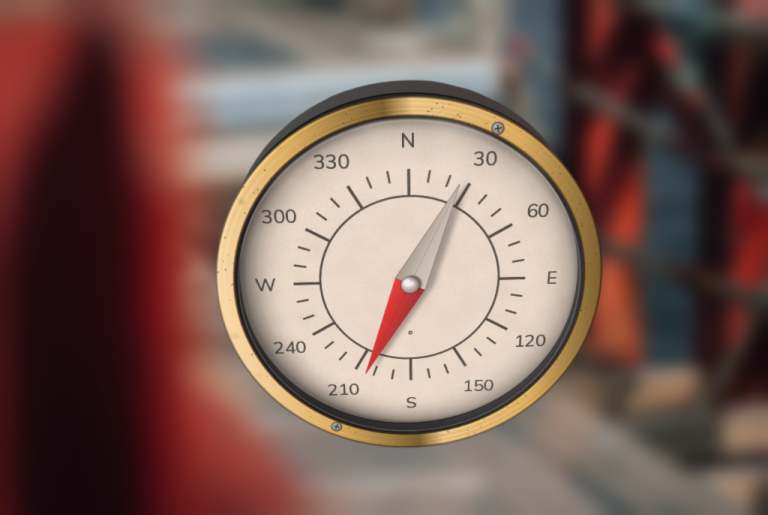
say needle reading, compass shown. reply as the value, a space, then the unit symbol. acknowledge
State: 205 °
